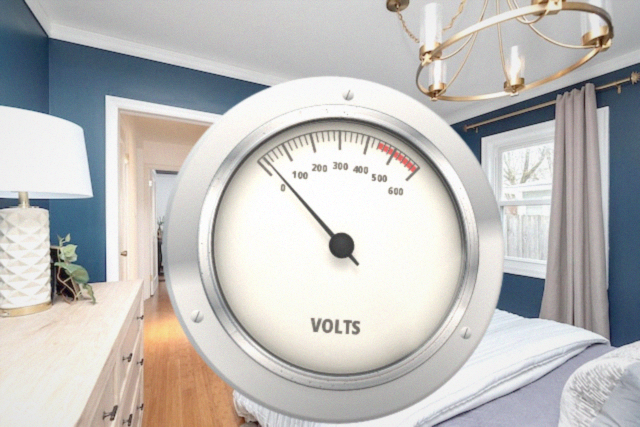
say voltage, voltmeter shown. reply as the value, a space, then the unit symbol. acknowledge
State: 20 V
